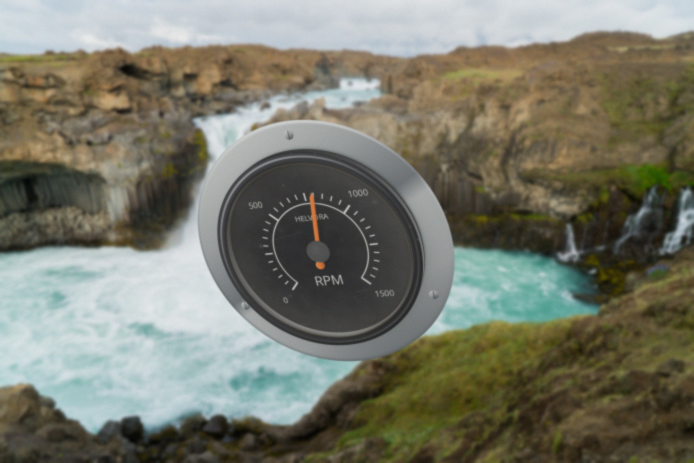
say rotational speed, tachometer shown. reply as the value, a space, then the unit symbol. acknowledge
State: 800 rpm
